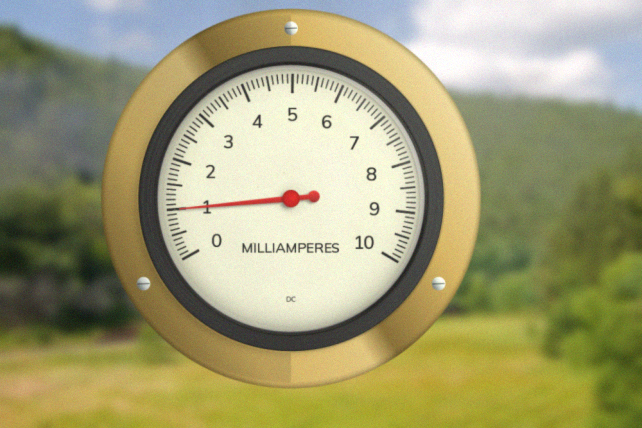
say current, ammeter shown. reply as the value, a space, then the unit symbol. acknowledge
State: 1 mA
